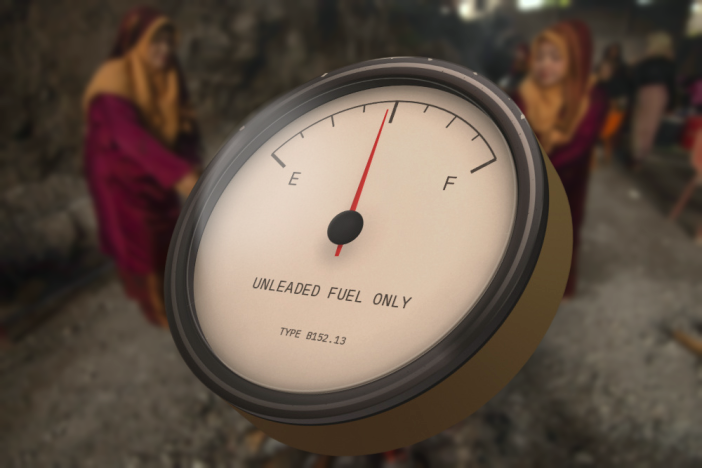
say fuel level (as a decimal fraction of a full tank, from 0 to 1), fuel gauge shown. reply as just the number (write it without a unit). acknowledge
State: 0.5
